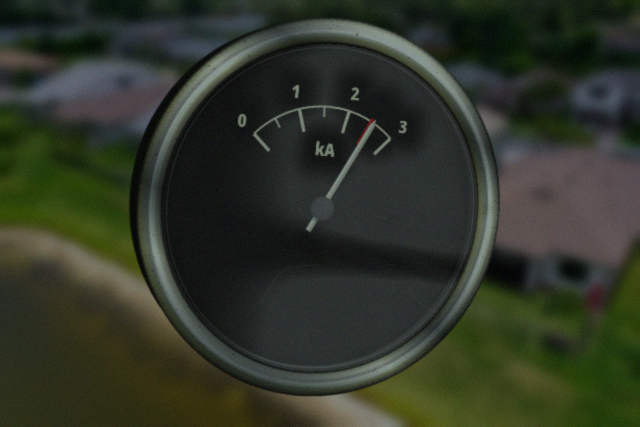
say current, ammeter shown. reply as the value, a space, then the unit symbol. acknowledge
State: 2.5 kA
